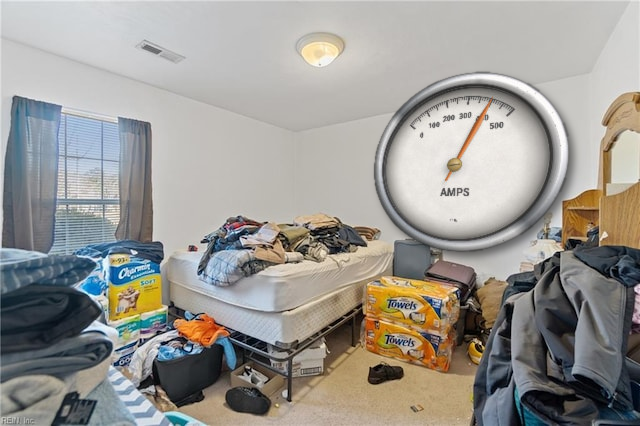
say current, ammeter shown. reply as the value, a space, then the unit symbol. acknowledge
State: 400 A
